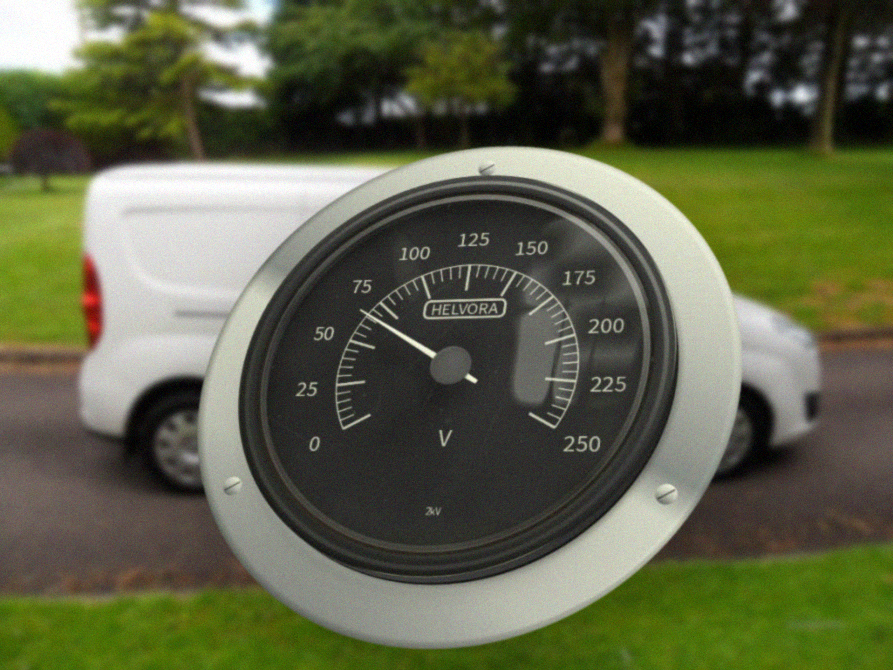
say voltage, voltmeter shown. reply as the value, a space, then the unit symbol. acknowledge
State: 65 V
